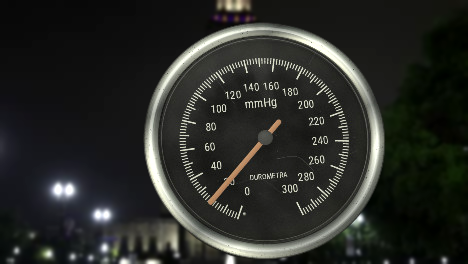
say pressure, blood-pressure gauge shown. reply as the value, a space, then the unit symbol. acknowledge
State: 20 mmHg
